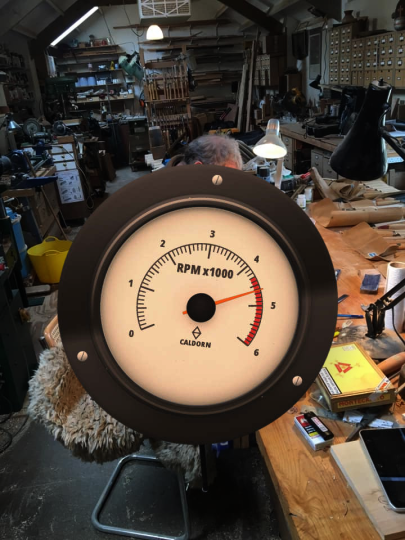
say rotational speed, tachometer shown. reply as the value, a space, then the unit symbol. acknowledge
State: 4600 rpm
